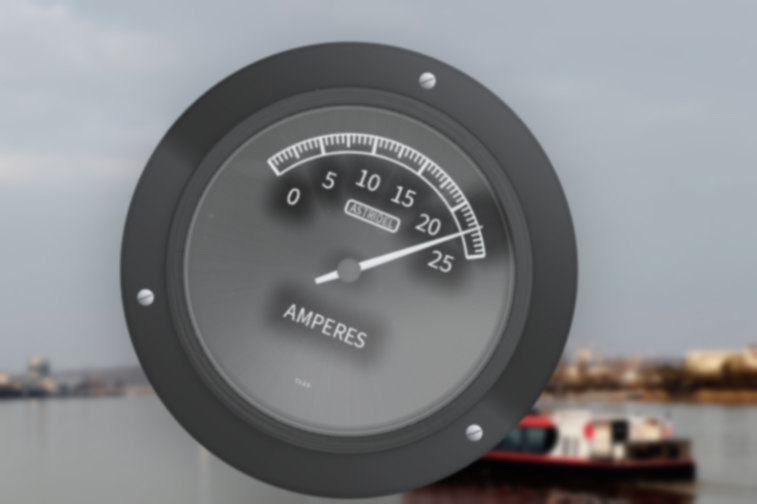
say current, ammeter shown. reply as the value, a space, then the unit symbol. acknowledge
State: 22.5 A
